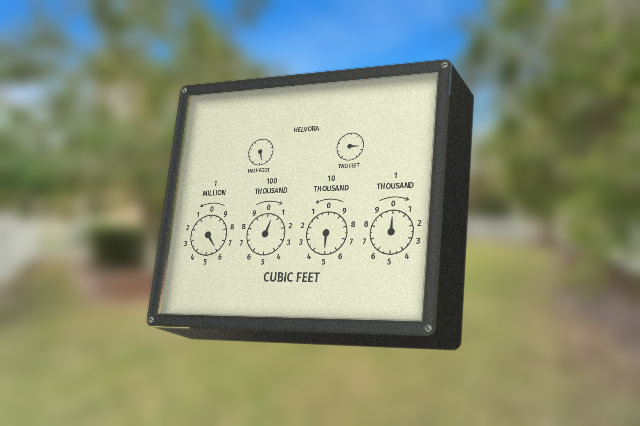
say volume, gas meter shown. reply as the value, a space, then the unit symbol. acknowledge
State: 605000 ft³
